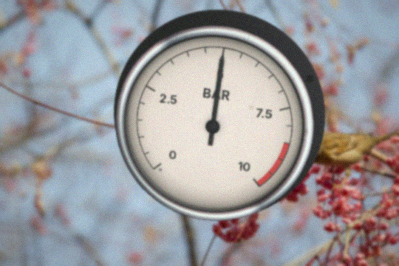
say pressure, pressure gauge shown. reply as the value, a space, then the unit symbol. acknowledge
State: 5 bar
